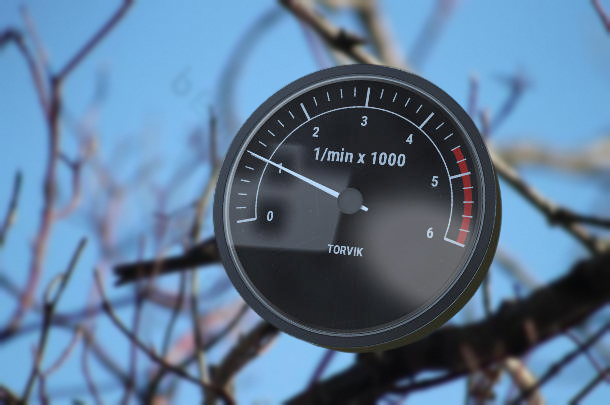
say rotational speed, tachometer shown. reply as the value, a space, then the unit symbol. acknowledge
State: 1000 rpm
